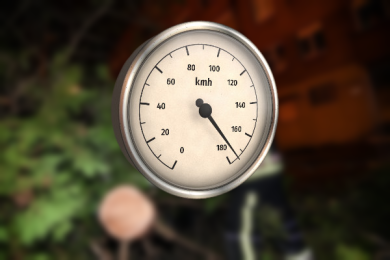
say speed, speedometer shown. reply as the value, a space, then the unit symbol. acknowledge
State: 175 km/h
